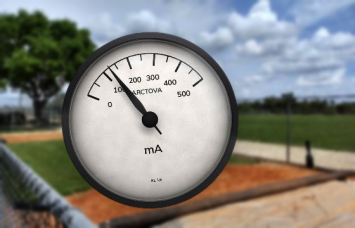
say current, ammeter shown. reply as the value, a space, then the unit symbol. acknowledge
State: 125 mA
